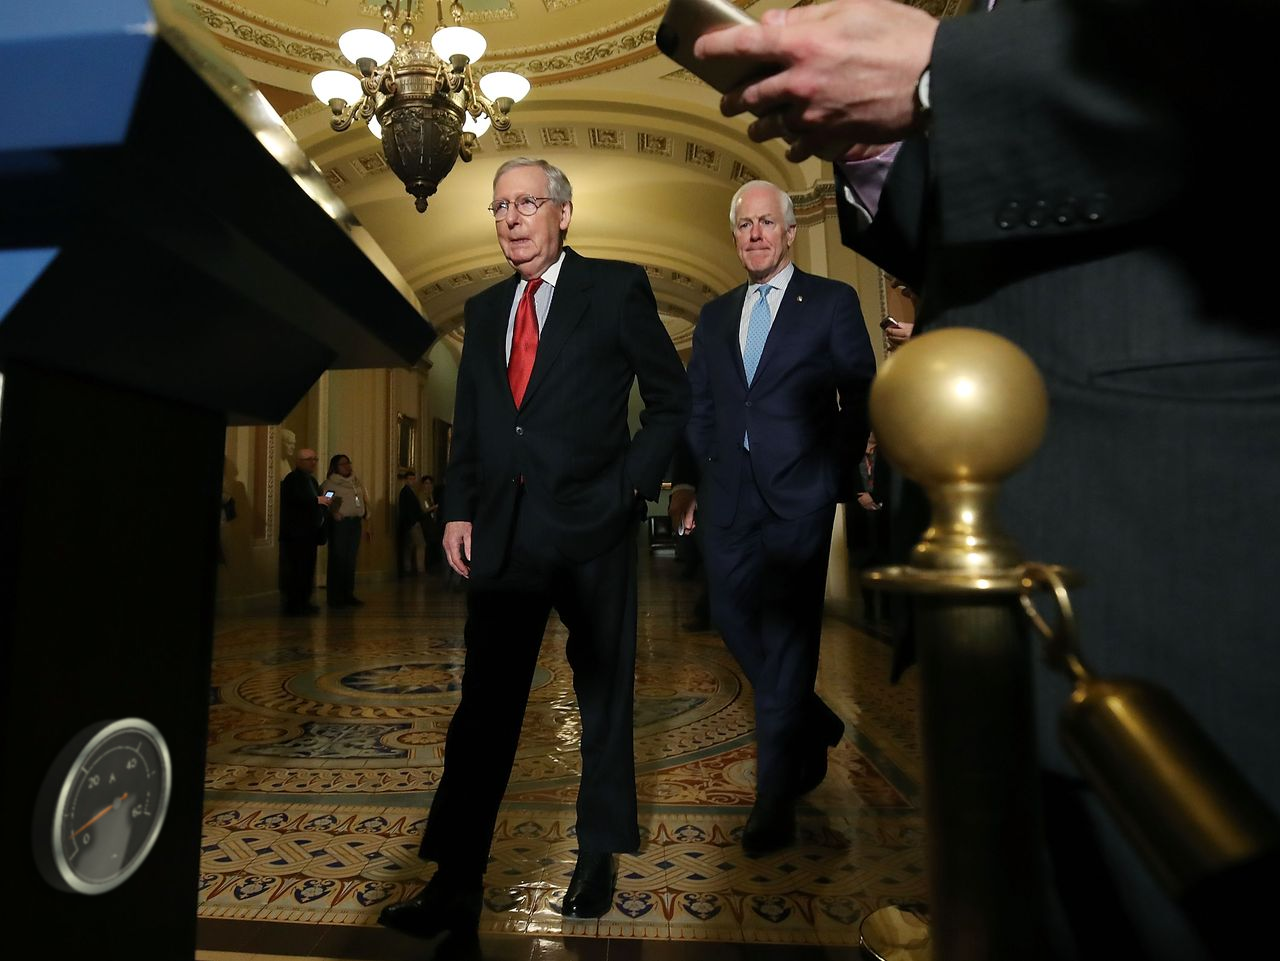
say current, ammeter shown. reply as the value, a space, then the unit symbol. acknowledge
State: 5 A
